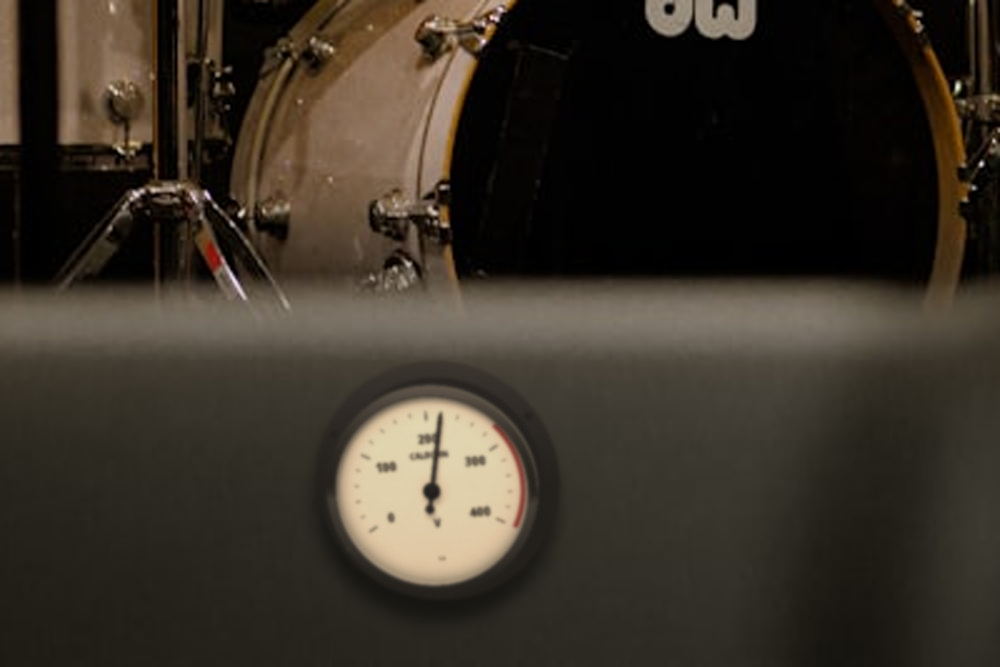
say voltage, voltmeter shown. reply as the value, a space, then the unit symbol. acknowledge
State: 220 V
